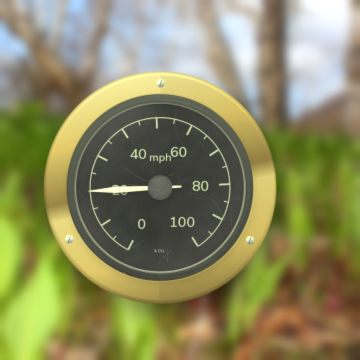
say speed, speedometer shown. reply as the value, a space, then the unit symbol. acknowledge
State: 20 mph
